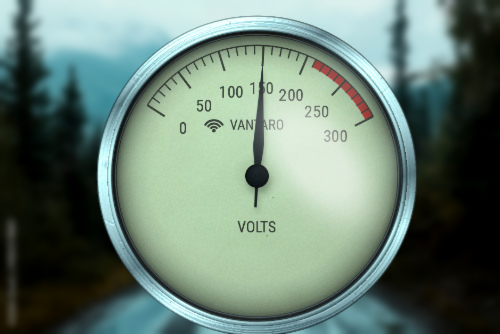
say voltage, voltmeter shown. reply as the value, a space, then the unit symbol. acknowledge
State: 150 V
